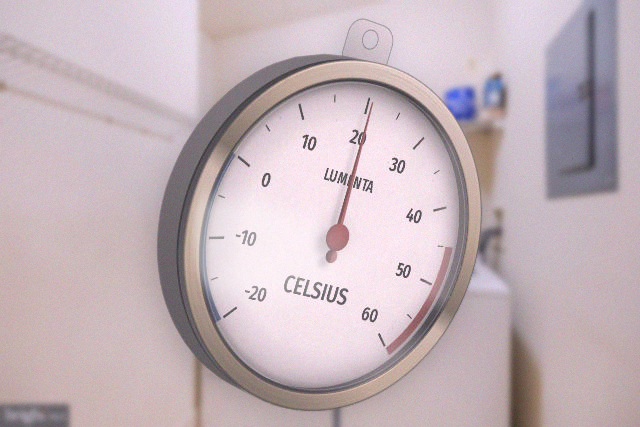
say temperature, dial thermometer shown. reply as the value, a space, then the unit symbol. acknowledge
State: 20 °C
